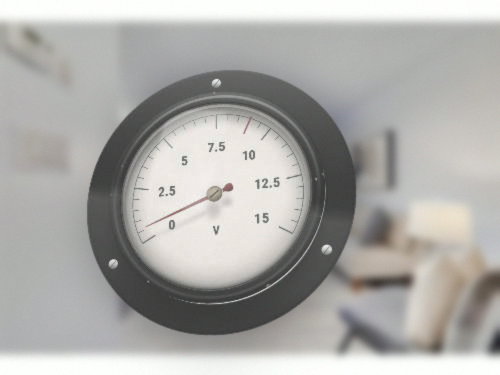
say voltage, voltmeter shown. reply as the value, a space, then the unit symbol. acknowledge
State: 0.5 V
